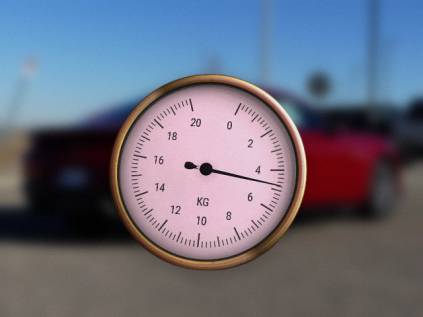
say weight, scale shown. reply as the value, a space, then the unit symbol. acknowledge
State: 4.8 kg
